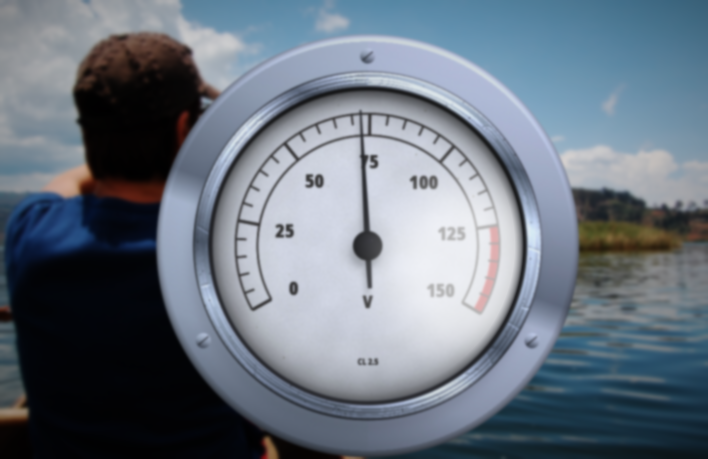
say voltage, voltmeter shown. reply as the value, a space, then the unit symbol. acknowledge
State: 72.5 V
